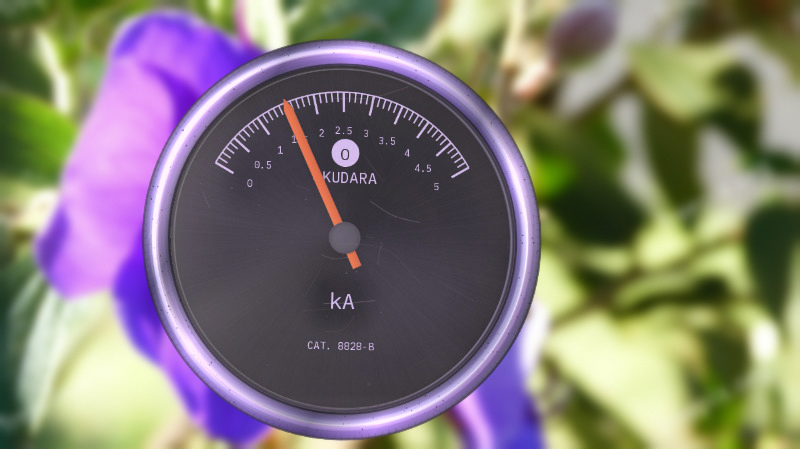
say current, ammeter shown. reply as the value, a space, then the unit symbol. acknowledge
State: 1.5 kA
